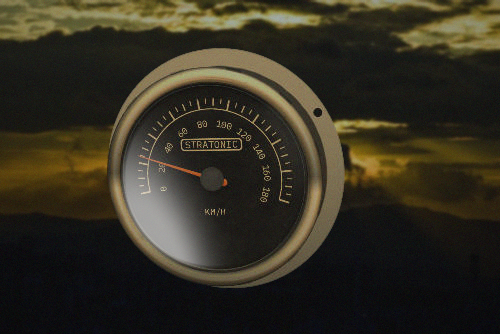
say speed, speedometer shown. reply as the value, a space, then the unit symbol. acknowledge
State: 25 km/h
